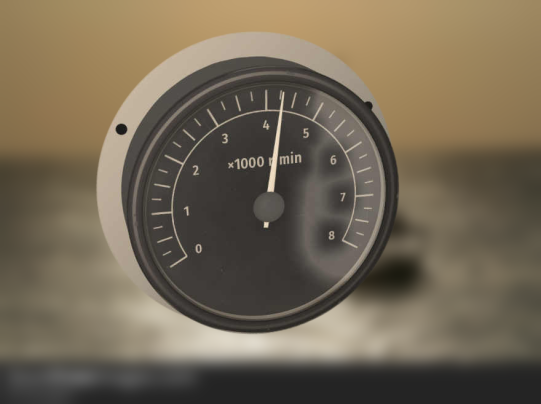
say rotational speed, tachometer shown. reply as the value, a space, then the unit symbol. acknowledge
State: 4250 rpm
